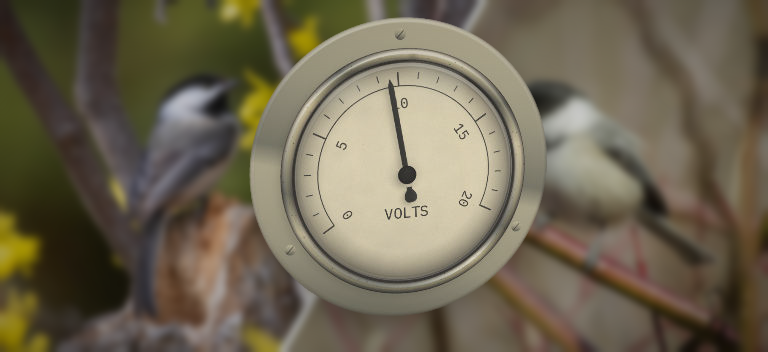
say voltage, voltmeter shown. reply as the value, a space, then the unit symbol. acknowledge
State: 9.5 V
